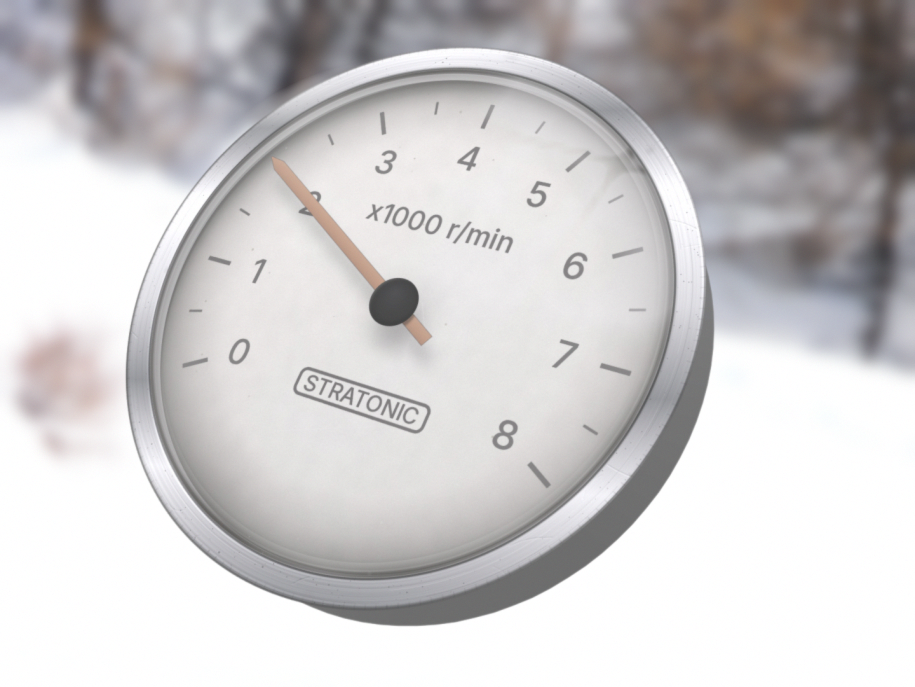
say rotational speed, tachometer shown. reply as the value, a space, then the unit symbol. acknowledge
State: 2000 rpm
